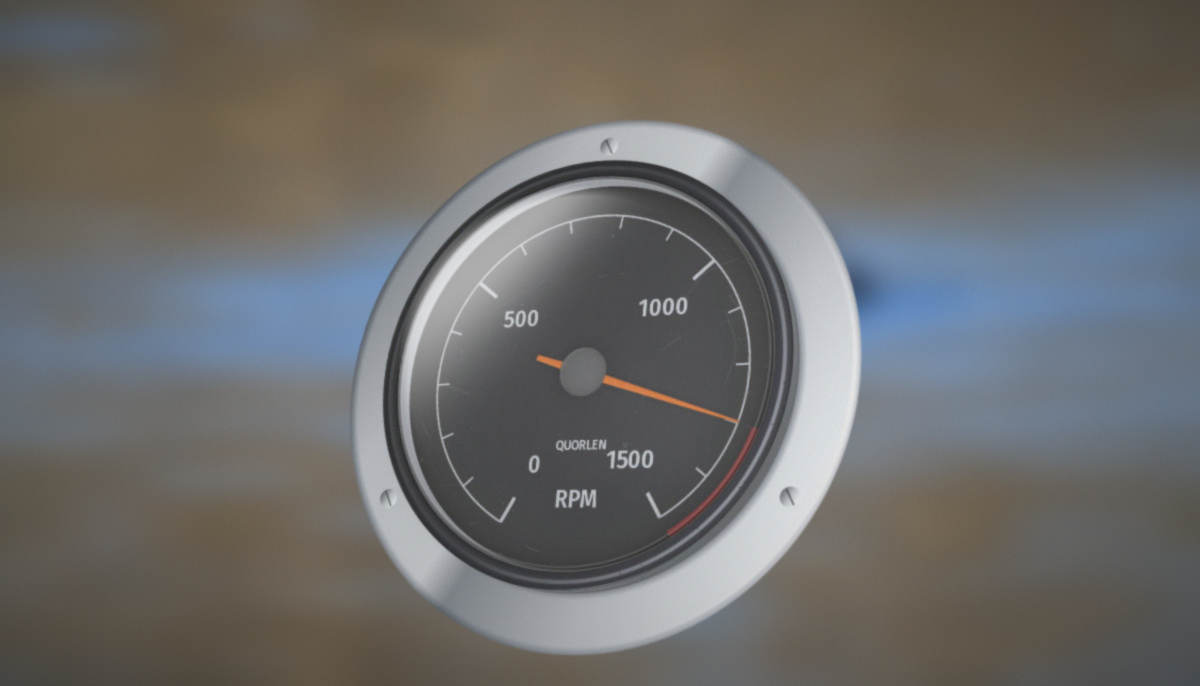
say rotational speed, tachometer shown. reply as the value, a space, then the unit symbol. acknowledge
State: 1300 rpm
